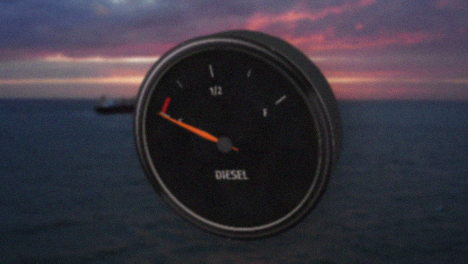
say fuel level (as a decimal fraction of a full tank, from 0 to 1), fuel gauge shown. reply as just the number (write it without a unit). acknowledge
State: 0
